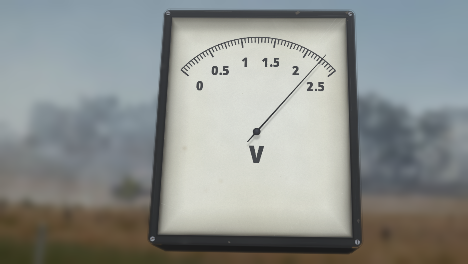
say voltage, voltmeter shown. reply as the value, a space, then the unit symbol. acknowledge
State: 2.25 V
